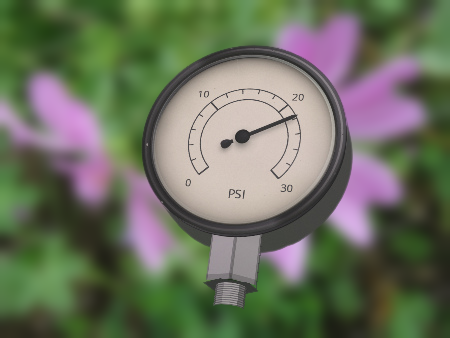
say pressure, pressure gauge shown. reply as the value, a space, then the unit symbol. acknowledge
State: 22 psi
